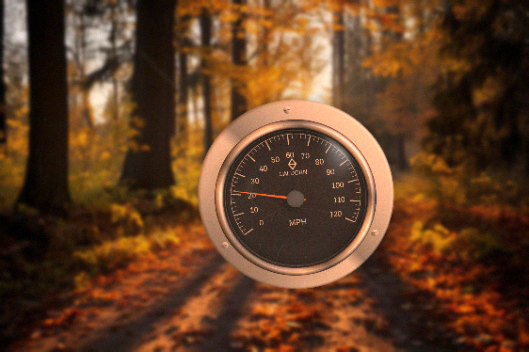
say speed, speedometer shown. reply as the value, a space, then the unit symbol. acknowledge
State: 22 mph
